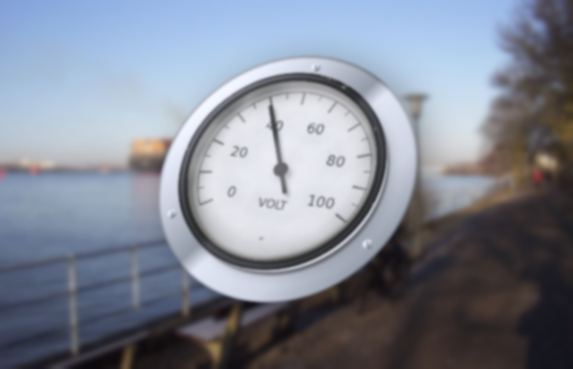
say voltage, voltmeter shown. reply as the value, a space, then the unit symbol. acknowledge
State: 40 V
